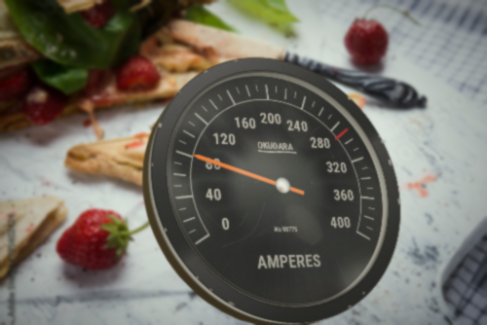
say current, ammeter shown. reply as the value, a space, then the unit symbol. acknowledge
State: 80 A
